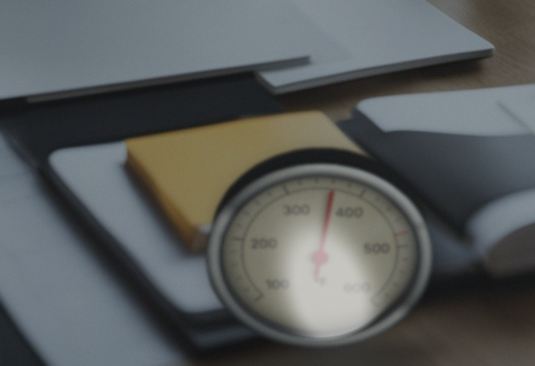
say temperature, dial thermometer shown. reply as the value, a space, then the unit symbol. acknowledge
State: 360 °F
